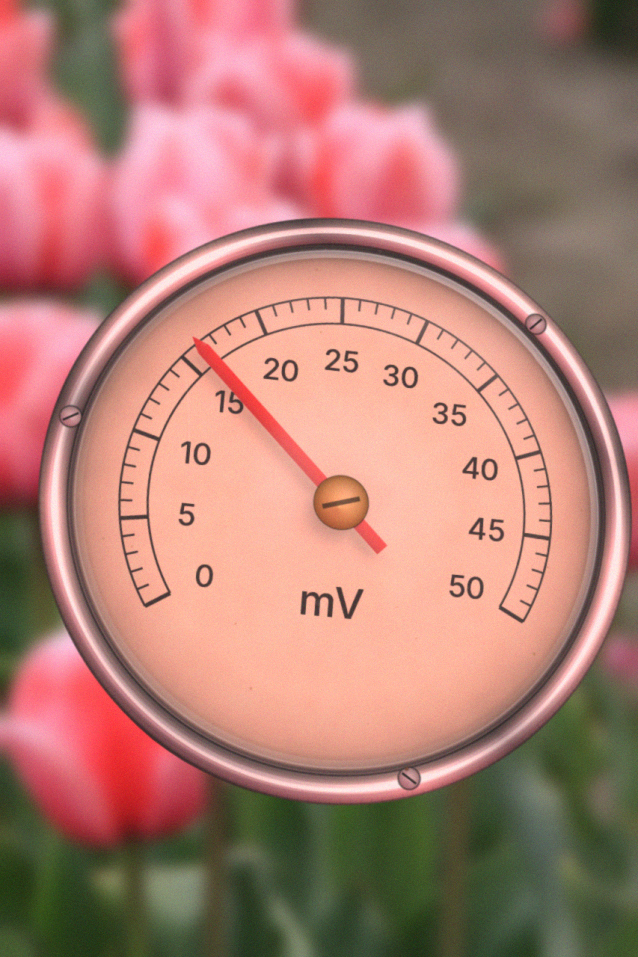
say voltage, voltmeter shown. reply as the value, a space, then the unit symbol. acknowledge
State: 16 mV
